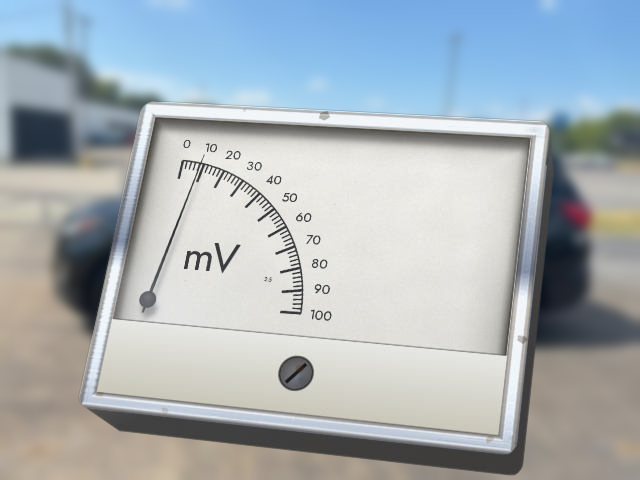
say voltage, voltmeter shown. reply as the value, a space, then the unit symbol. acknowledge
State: 10 mV
